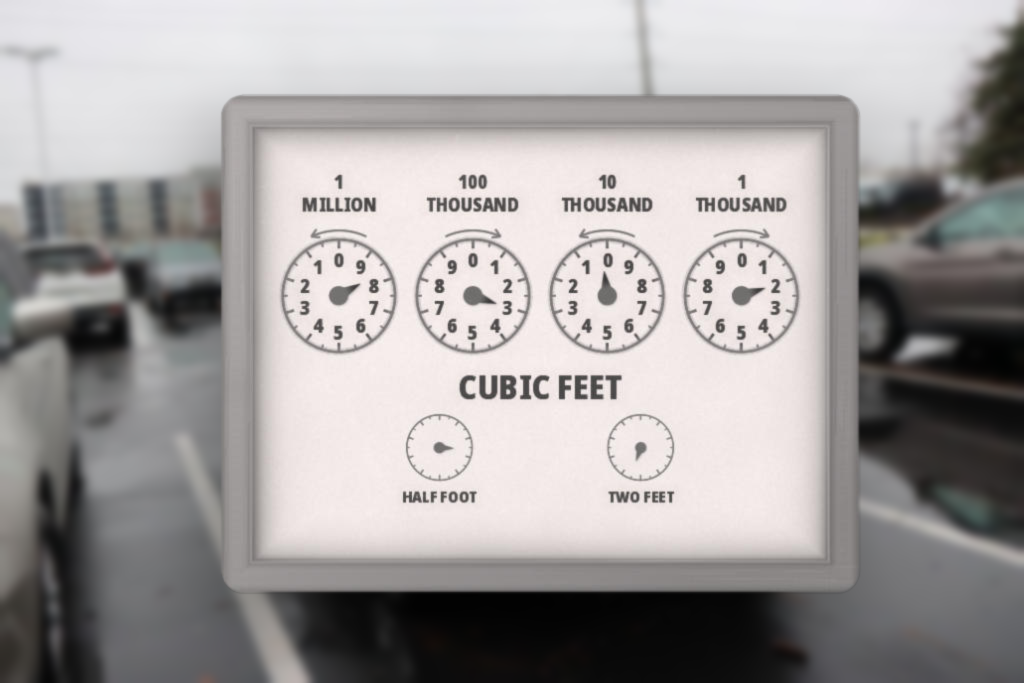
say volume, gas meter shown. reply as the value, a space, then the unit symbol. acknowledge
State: 830200 ft³
